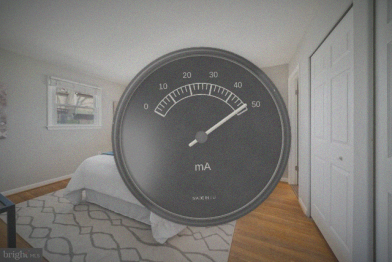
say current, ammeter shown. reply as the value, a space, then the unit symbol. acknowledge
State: 48 mA
